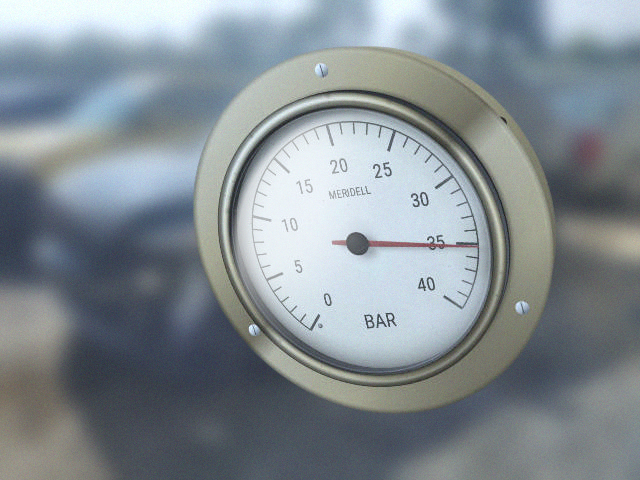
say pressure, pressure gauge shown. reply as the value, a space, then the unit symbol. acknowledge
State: 35 bar
